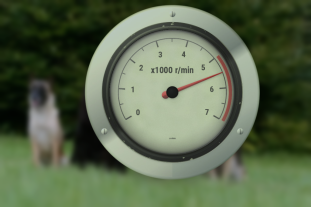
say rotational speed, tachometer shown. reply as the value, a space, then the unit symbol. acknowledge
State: 5500 rpm
